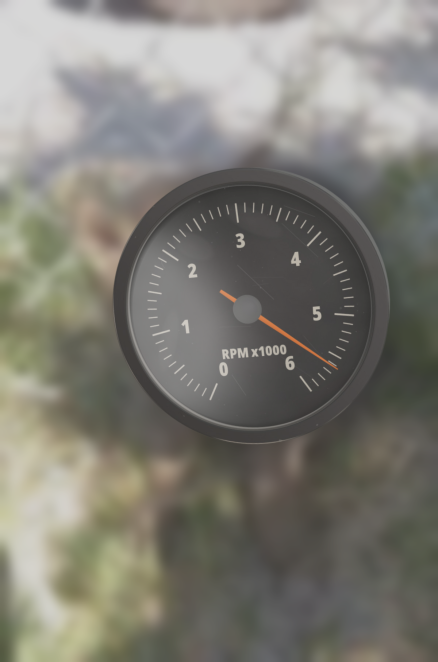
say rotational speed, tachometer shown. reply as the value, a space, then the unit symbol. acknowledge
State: 5600 rpm
